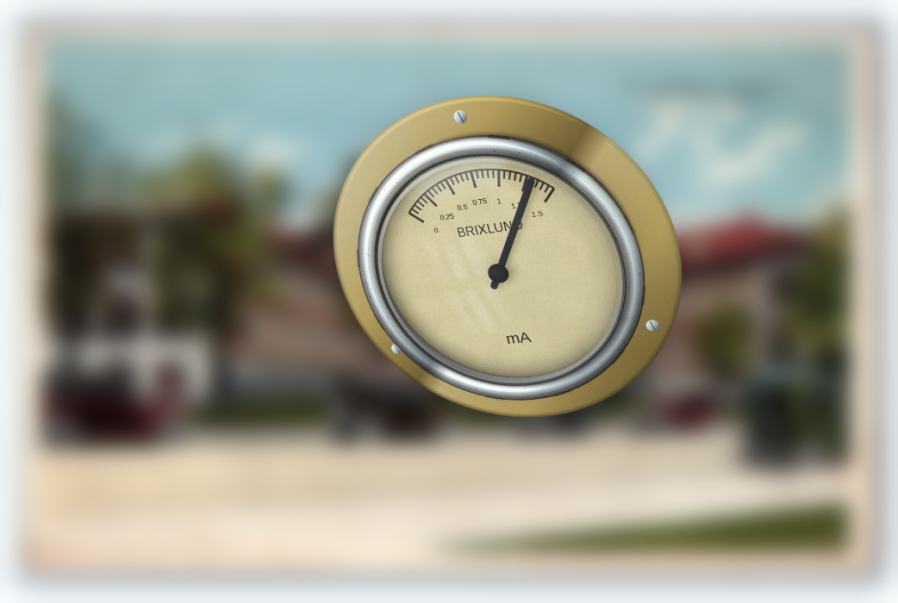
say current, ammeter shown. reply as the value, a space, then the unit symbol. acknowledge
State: 1.3 mA
